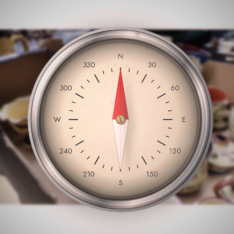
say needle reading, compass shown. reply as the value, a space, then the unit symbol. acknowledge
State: 0 °
